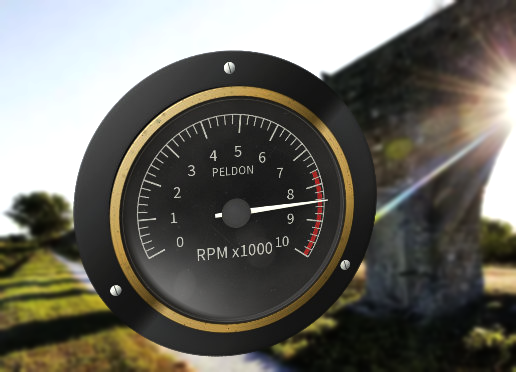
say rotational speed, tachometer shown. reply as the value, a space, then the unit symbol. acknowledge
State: 8400 rpm
